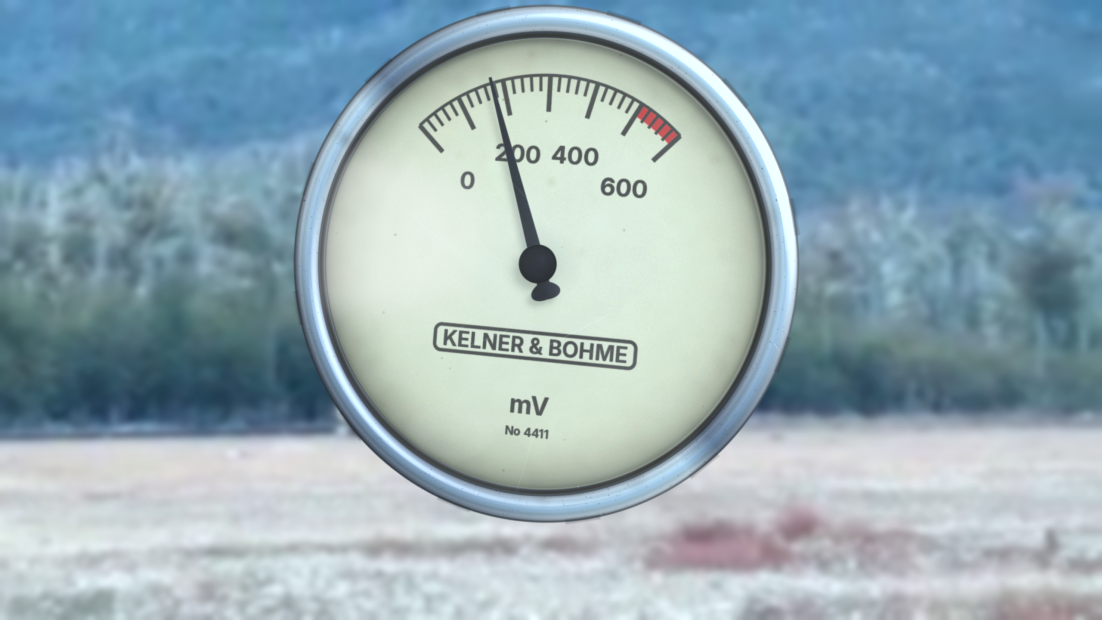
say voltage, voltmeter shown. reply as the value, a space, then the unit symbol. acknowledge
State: 180 mV
